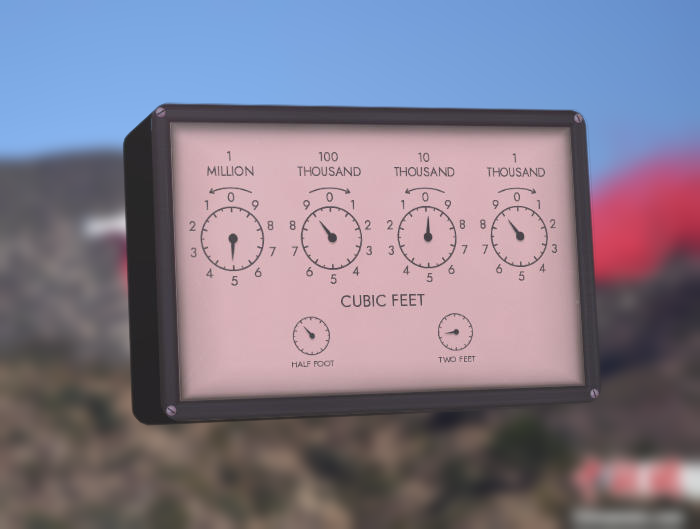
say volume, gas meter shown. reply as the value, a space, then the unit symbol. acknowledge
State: 489900 ft³
